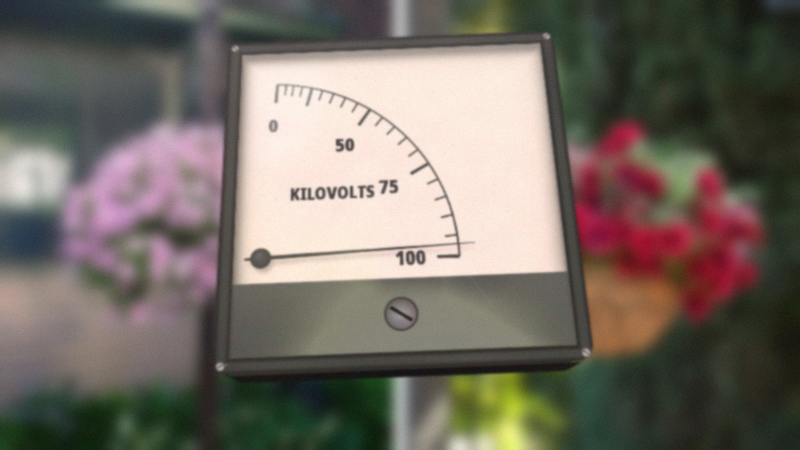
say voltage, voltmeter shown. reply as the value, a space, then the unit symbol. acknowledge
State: 97.5 kV
